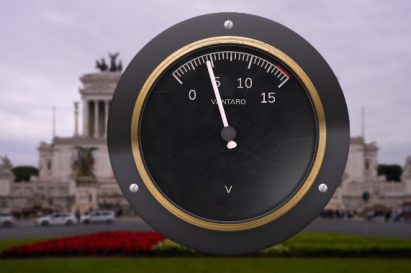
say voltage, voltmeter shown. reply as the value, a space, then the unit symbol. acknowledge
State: 4.5 V
